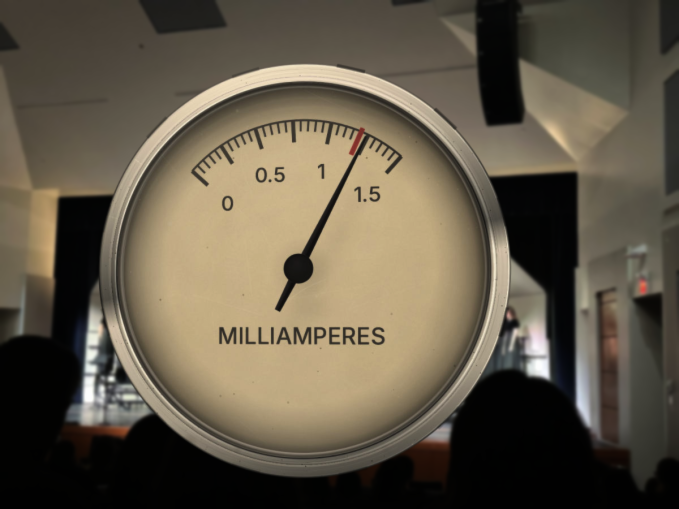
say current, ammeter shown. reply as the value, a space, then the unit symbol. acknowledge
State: 1.25 mA
